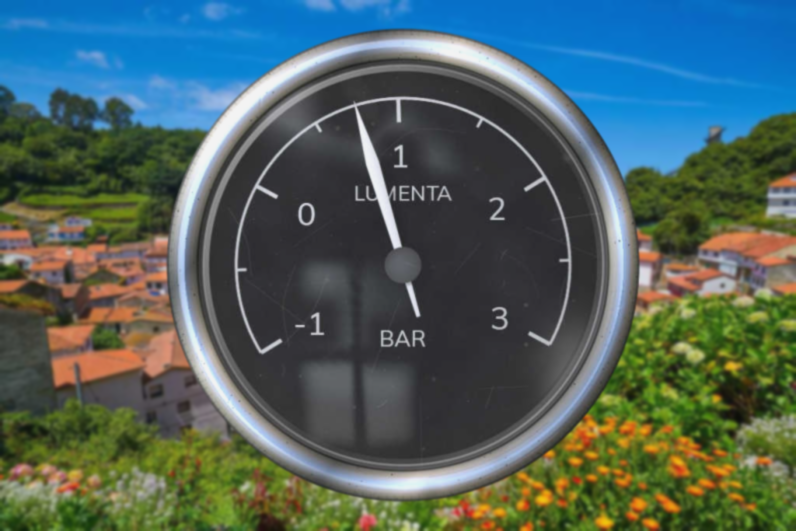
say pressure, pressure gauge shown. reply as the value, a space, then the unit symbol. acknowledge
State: 0.75 bar
